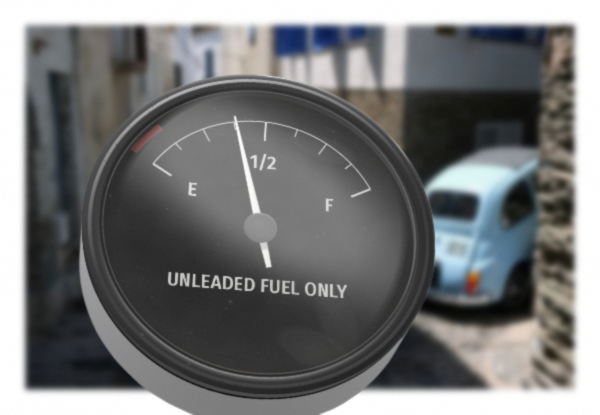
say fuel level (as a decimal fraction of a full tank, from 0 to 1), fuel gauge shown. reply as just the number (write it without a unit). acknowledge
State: 0.375
